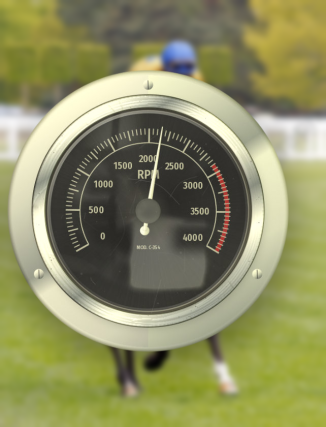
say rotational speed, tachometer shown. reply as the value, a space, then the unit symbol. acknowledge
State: 2150 rpm
